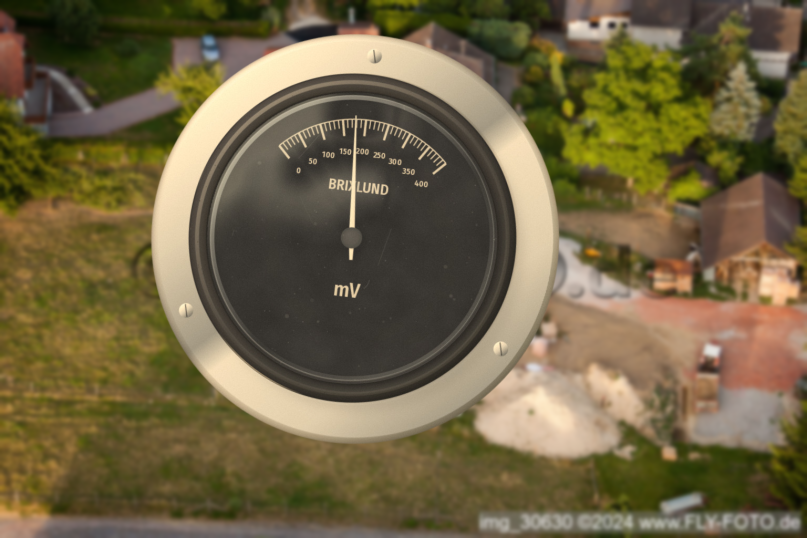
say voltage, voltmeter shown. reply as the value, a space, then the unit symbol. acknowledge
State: 180 mV
